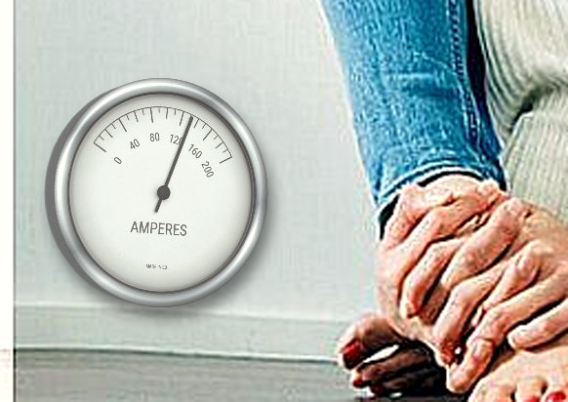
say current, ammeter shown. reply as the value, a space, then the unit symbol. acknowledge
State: 130 A
